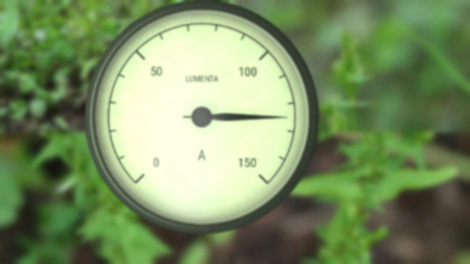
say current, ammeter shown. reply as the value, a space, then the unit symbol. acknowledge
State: 125 A
